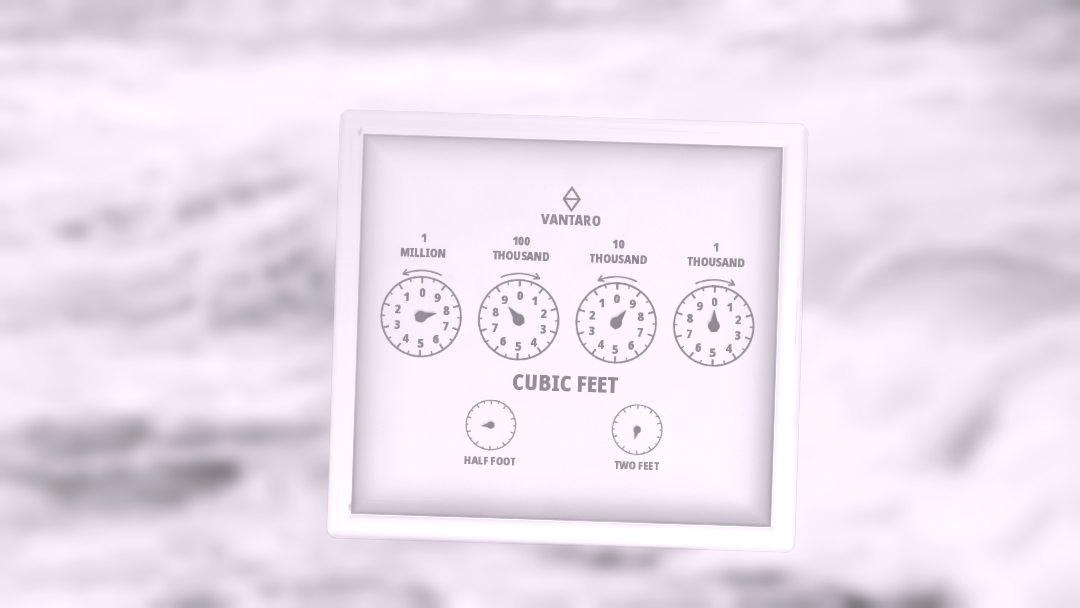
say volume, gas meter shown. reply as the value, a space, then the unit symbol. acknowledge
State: 789000 ft³
